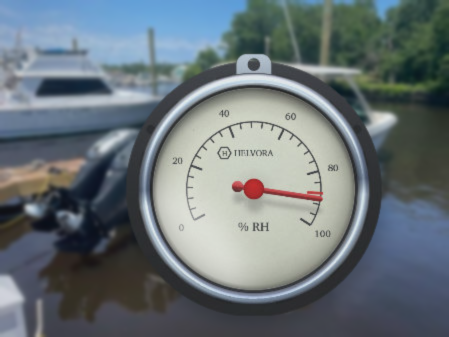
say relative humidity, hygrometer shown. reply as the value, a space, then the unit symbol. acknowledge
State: 90 %
